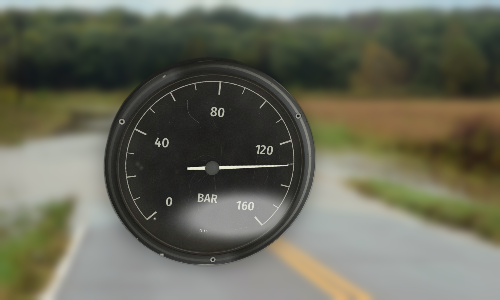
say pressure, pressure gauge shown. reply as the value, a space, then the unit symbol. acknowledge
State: 130 bar
